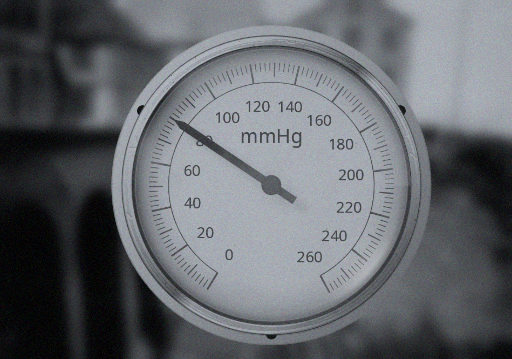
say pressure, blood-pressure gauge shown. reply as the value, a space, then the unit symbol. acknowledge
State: 80 mmHg
